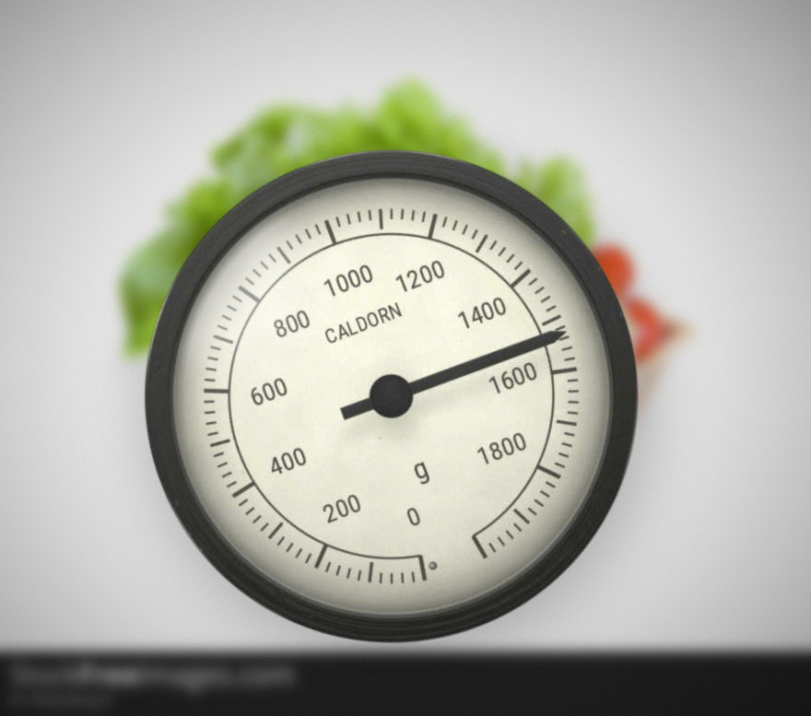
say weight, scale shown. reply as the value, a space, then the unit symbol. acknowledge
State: 1530 g
